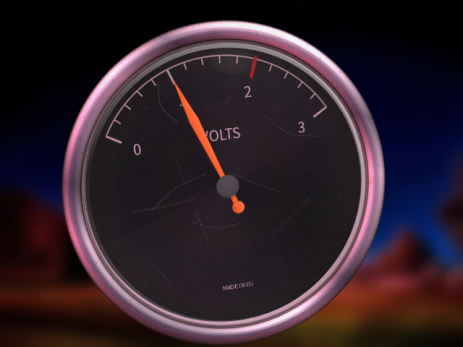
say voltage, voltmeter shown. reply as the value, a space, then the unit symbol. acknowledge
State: 1 V
